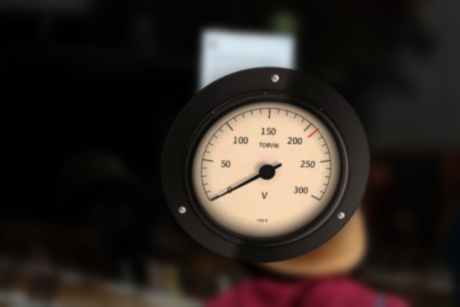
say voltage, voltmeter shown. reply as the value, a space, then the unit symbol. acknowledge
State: 0 V
